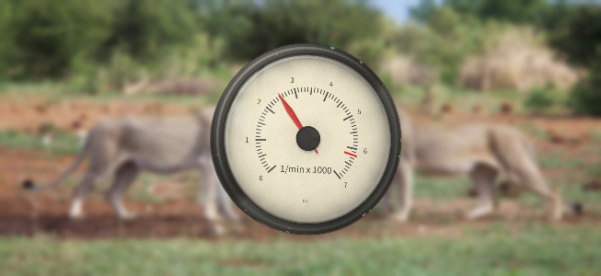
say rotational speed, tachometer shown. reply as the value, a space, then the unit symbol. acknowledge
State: 2500 rpm
